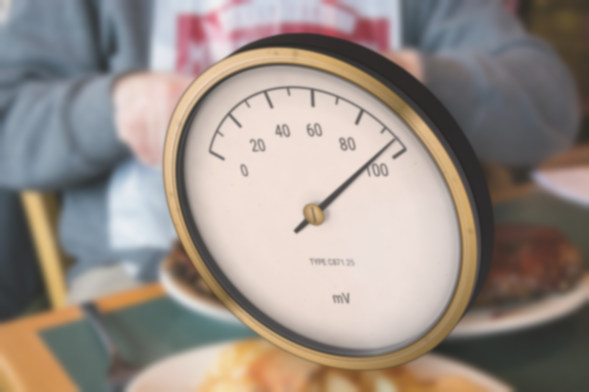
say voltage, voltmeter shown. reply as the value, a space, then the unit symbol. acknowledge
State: 95 mV
